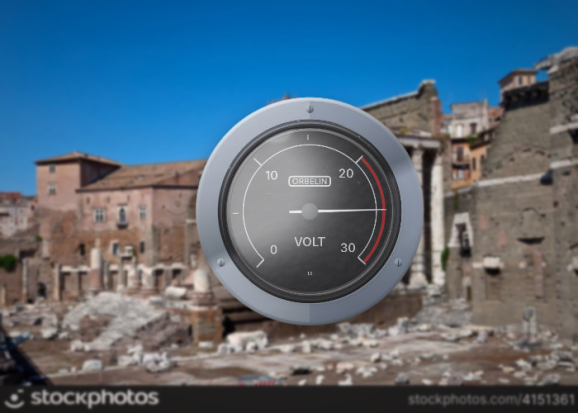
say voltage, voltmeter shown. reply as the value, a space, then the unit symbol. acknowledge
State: 25 V
